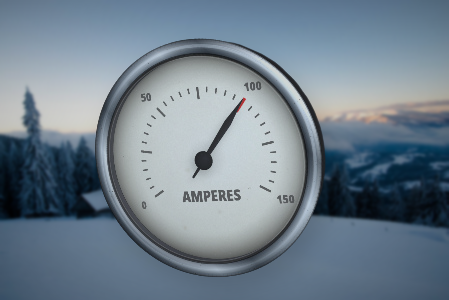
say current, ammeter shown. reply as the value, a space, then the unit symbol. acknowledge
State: 100 A
